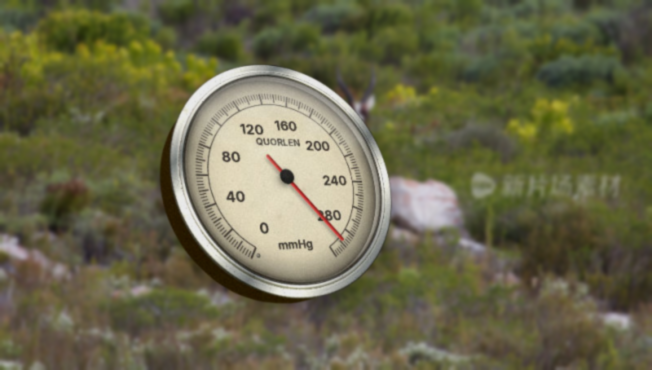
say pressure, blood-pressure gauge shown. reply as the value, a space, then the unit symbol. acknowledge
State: 290 mmHg
